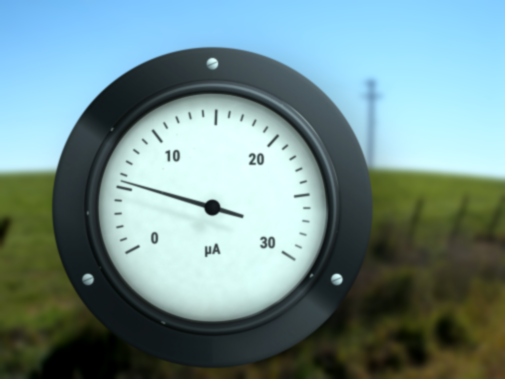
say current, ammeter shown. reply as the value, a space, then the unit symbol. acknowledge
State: 5.5 µA
